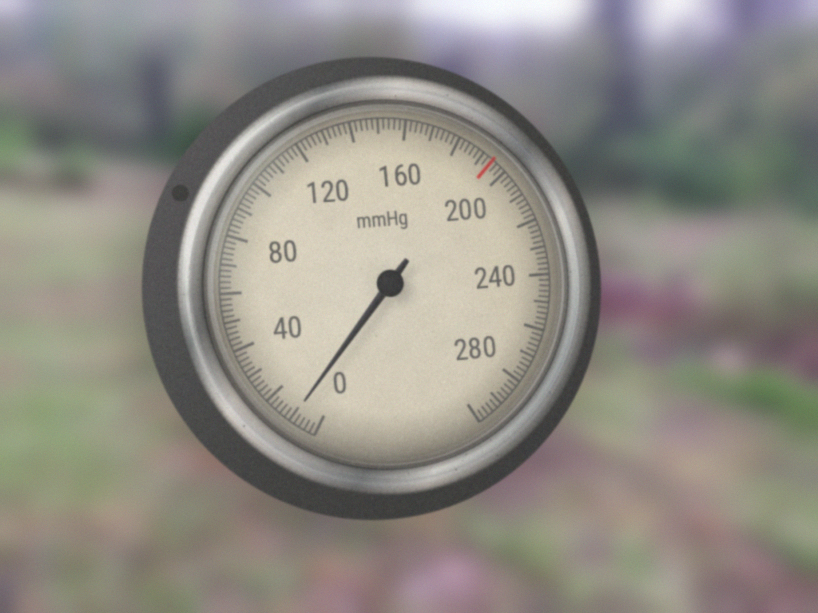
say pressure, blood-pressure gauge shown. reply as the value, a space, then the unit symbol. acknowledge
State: 10 mmHg
